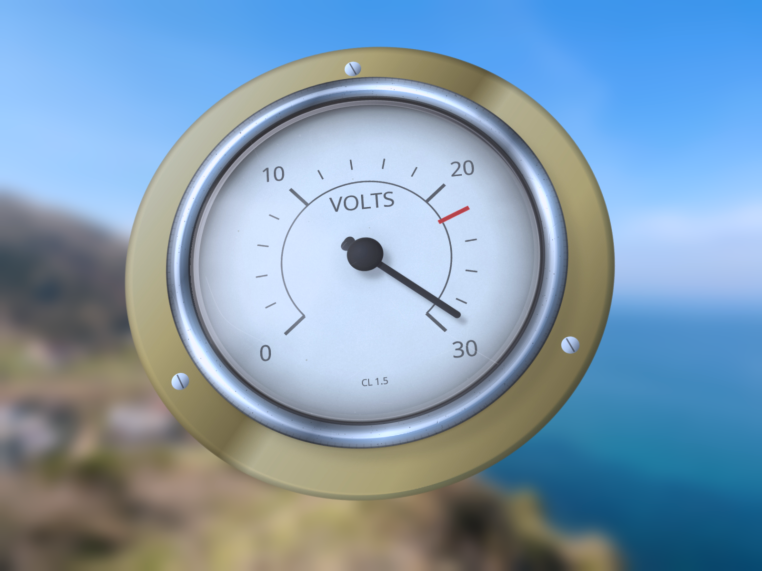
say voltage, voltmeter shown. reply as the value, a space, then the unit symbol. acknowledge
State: 29 V
